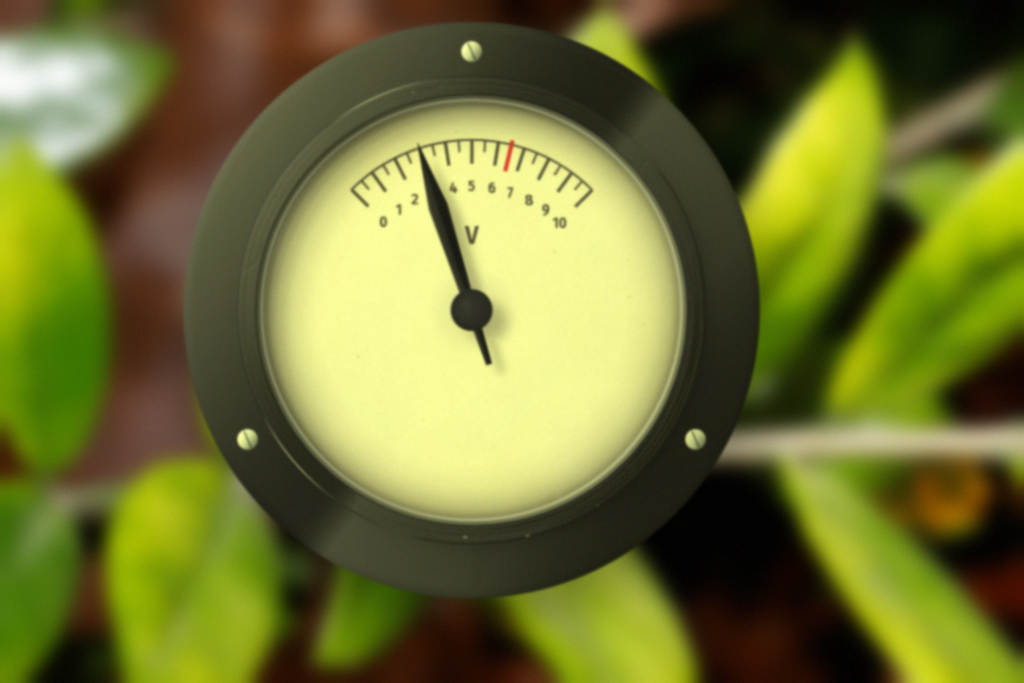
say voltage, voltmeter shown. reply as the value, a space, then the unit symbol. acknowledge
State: 3 V
